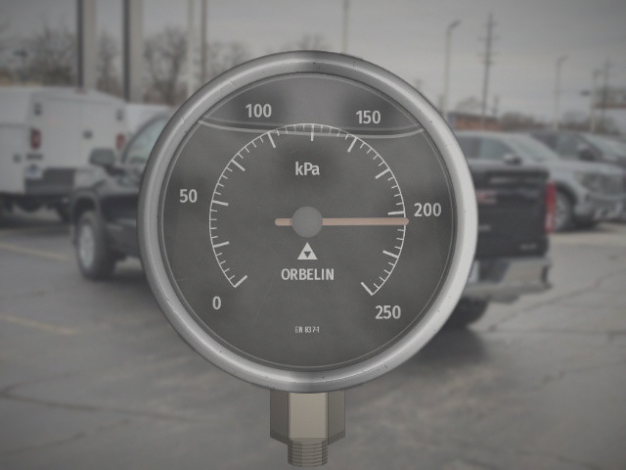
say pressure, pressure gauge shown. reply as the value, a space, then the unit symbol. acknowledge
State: 205 kPa
